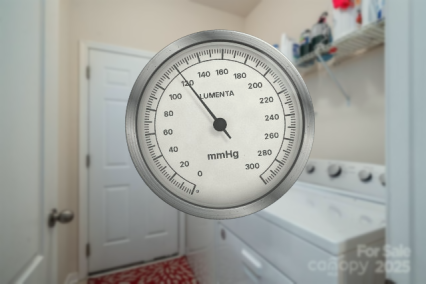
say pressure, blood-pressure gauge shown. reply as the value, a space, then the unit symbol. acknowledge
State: 120 mmHg
